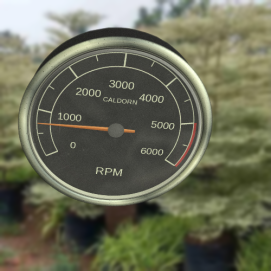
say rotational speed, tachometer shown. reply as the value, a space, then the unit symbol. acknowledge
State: 750 rpm
